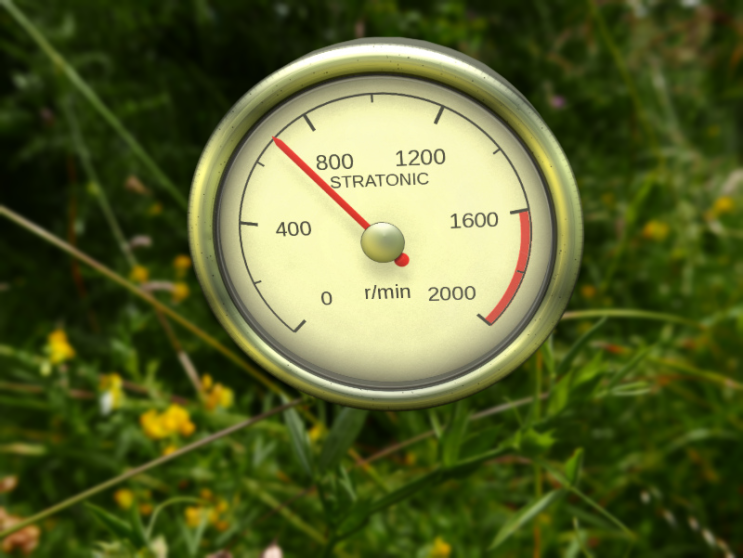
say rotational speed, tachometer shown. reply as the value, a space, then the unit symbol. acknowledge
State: 700 rpm
